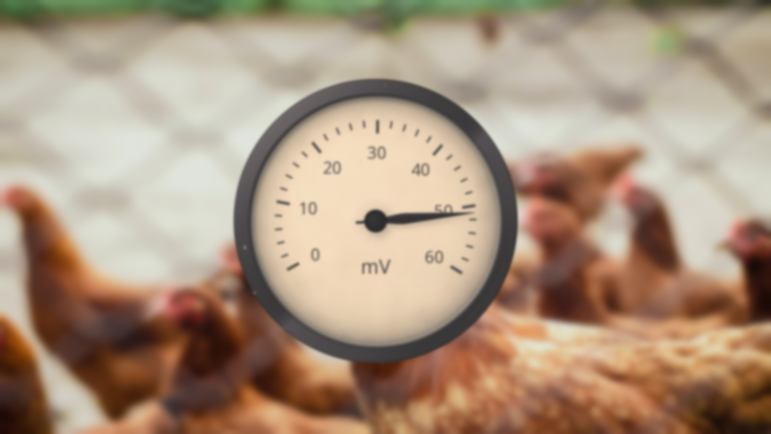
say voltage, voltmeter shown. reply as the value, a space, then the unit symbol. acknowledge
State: 51 mV
